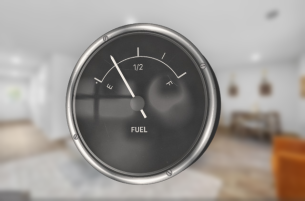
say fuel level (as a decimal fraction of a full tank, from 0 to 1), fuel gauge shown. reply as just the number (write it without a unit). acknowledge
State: 0.25
